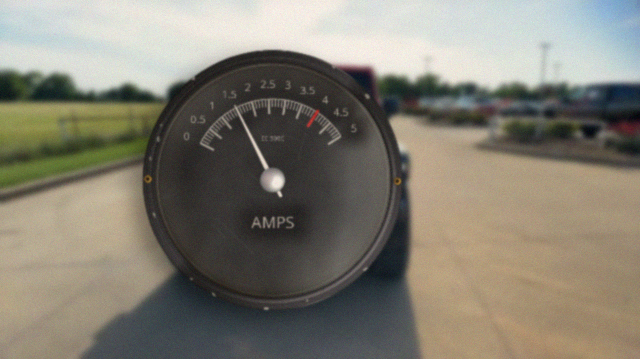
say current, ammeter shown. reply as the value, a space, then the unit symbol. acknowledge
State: 1.5 A
